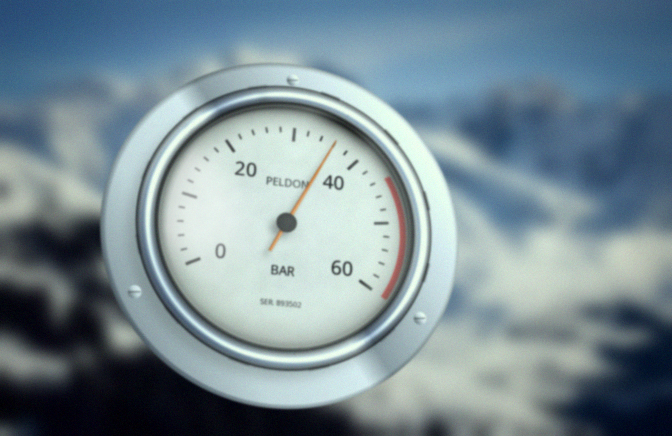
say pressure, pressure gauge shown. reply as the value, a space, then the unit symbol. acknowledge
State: 36 bar
